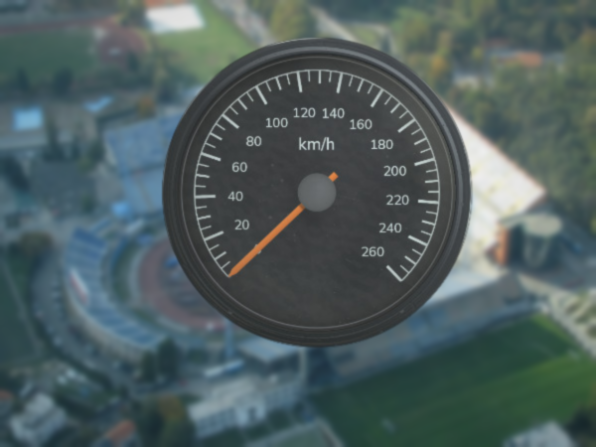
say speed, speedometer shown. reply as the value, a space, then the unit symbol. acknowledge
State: 0 km/h
